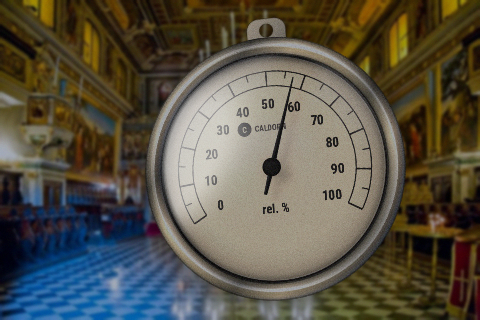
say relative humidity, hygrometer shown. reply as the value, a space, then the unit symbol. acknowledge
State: 57.5 %
